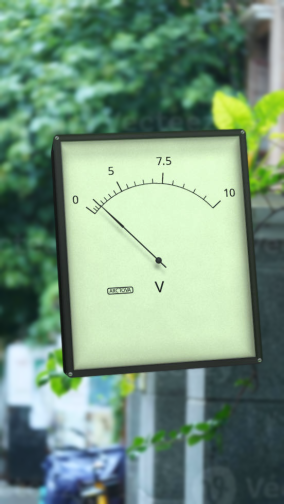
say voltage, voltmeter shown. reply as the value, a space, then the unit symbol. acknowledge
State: 2.5 V
